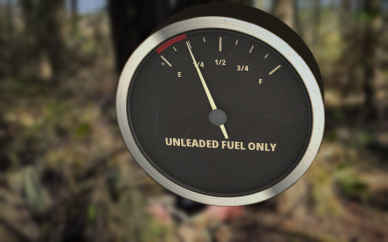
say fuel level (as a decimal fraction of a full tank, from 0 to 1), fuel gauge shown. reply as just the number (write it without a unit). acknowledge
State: 0.25
